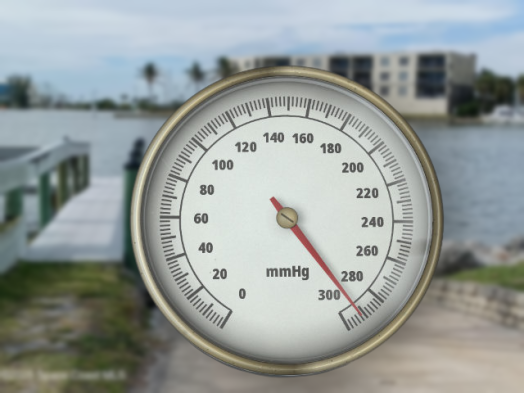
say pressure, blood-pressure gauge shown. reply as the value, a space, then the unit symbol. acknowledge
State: 292 mmHg
